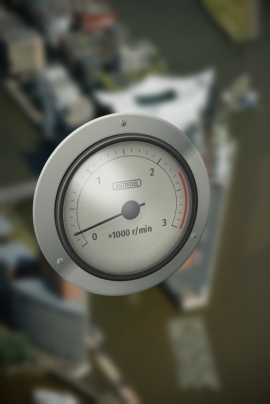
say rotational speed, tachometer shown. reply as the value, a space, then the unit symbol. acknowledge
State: 200 rpm
